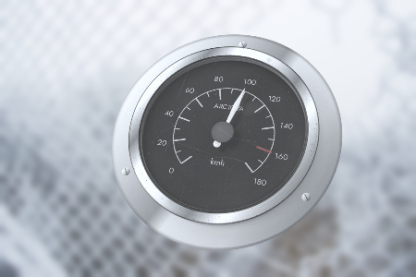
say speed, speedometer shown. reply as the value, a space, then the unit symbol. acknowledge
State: 100 km/h
